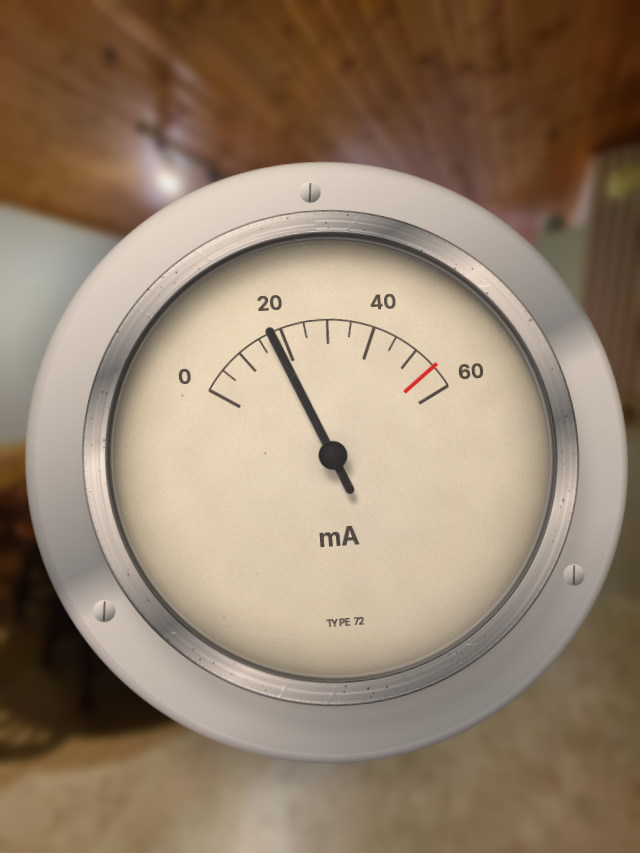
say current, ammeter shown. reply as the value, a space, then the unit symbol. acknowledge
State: 17.5 mA
